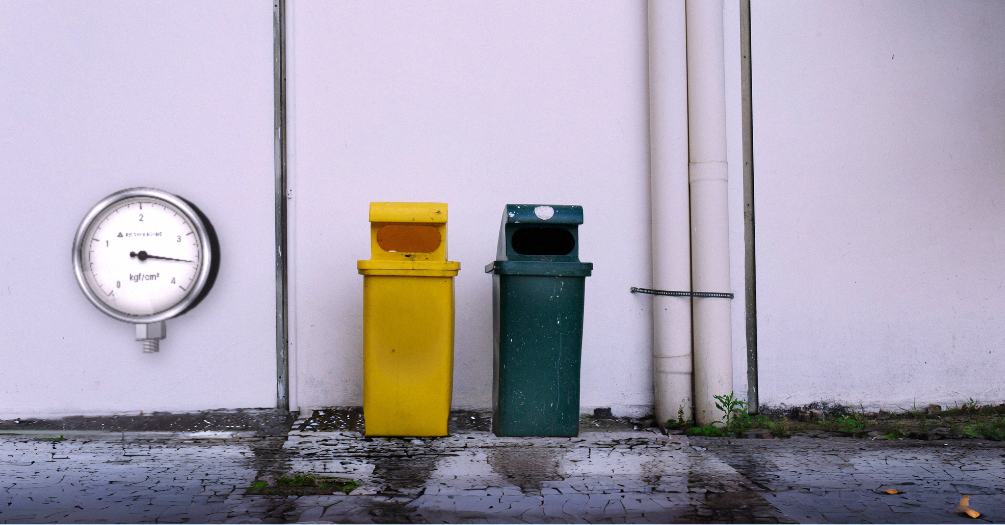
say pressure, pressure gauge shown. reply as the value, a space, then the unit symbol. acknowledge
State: 3.5 kg/cm²
